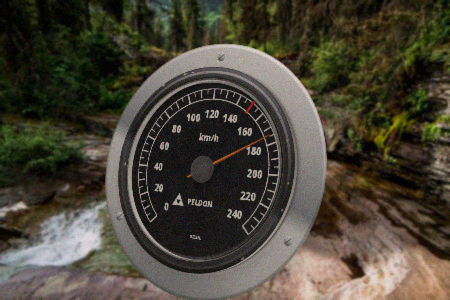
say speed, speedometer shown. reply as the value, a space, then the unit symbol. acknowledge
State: 175 km/h
